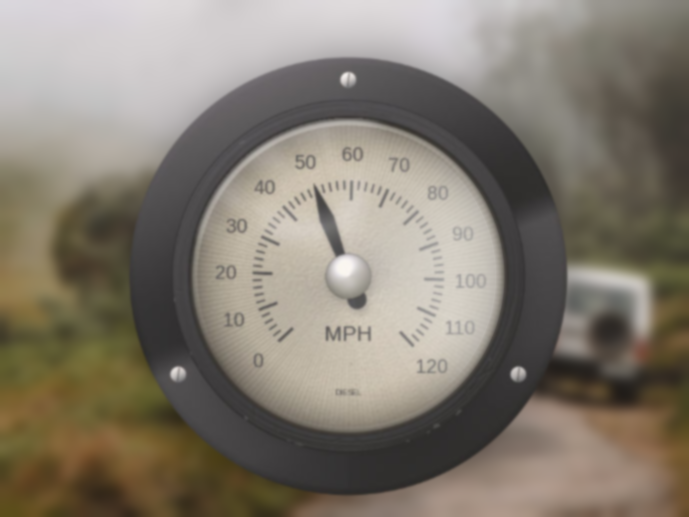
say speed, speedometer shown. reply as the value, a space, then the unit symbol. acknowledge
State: 50 mph
